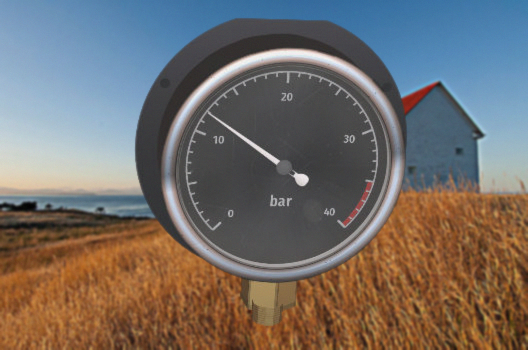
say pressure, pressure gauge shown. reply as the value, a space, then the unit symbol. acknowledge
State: 12 bar
